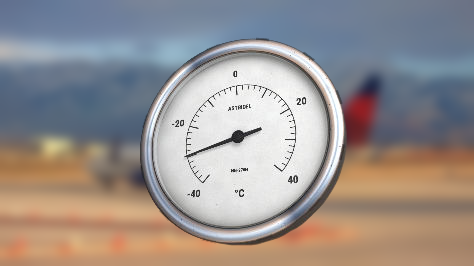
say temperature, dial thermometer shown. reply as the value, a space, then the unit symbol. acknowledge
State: -30 °C
